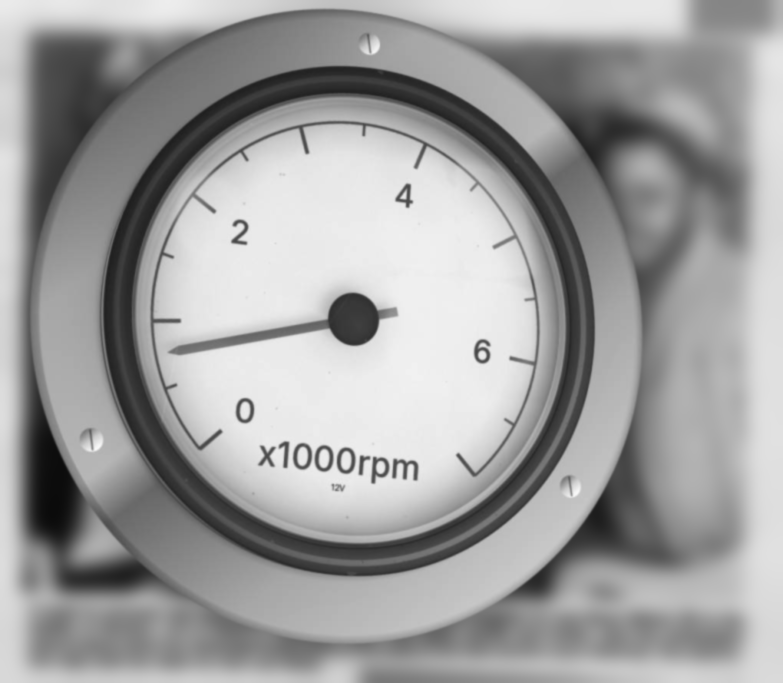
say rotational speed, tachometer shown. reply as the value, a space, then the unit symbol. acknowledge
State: 750 rpm
